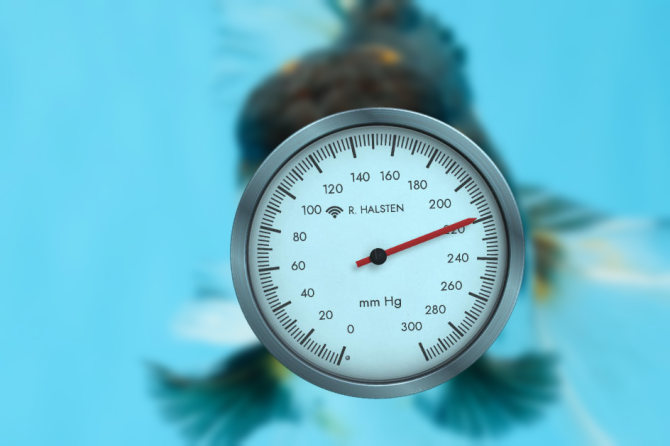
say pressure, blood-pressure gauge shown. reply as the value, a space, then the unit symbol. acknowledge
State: 218 mmHg
